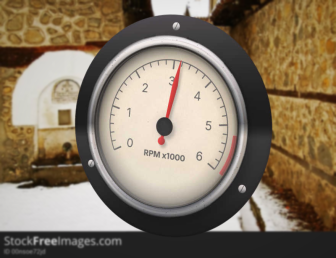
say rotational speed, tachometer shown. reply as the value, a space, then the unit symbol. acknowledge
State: 3200 rpm
